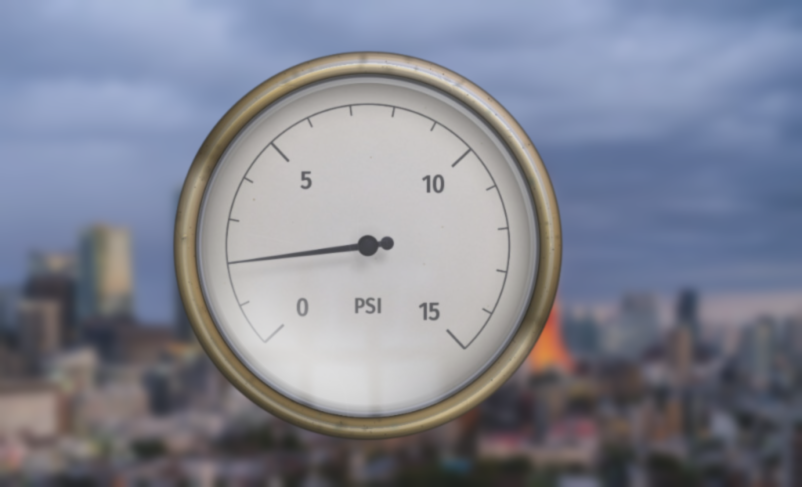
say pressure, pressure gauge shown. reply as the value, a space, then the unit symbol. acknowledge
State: 2 psi
